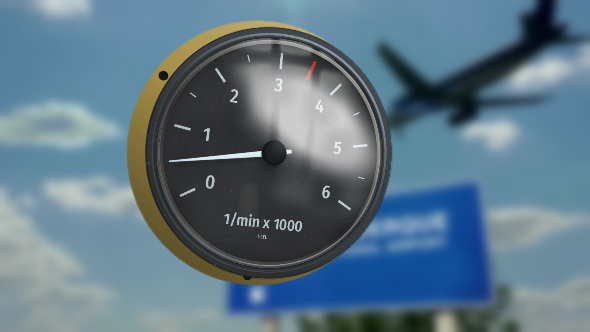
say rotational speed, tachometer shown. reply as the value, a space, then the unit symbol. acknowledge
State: 500 rpm
